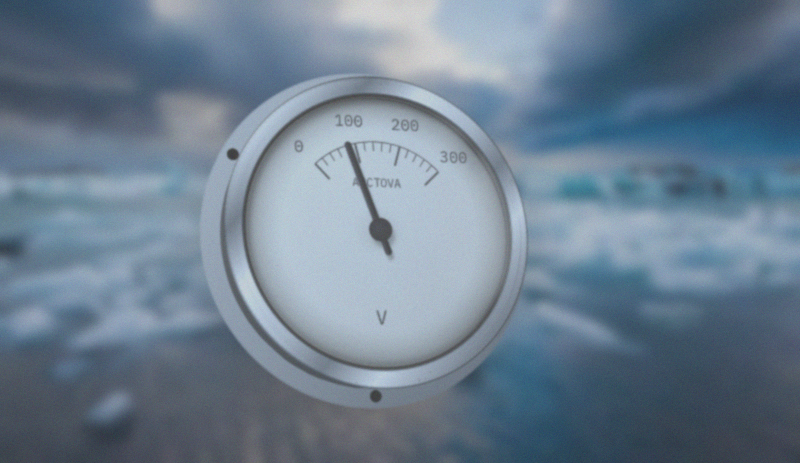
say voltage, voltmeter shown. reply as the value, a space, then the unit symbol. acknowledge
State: 80 V
